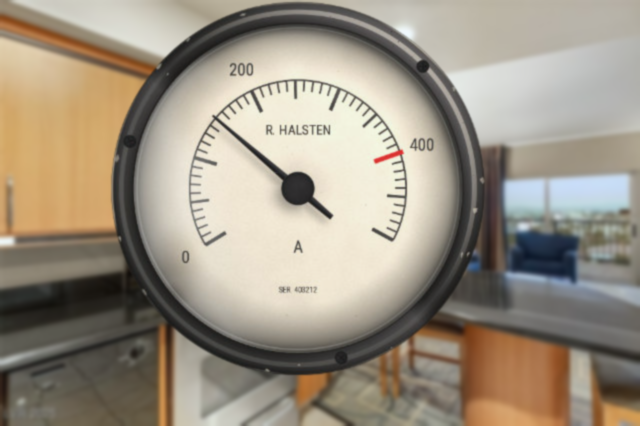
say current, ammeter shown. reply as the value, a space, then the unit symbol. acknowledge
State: 150 A
